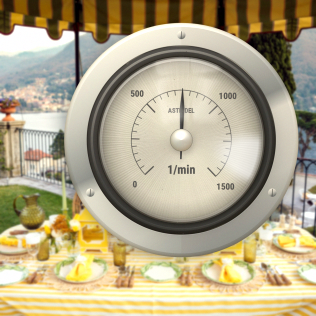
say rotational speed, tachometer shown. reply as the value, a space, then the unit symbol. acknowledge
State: 750 rpm
